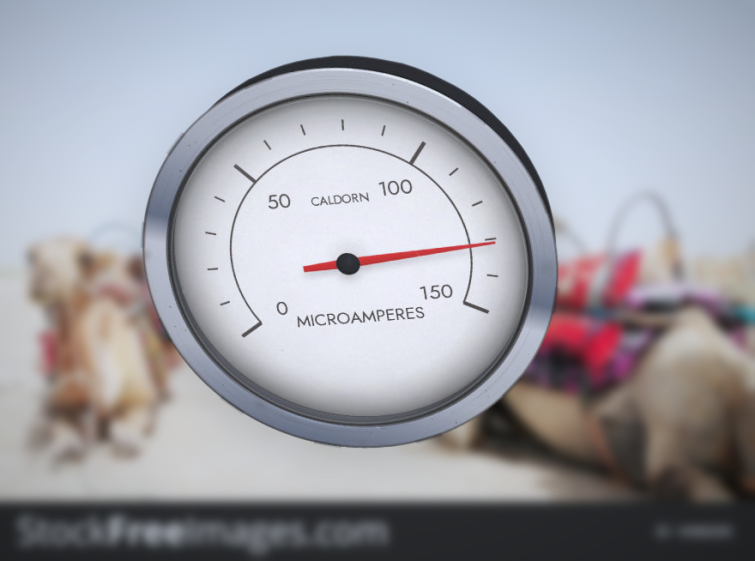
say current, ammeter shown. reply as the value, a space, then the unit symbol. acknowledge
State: 130 µA
